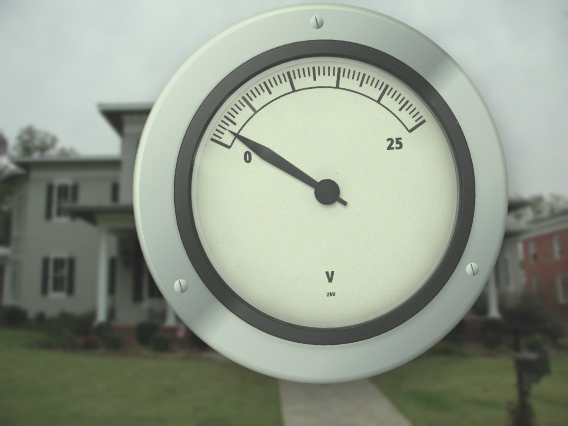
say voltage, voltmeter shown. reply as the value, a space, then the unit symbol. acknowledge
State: 1.5 V
